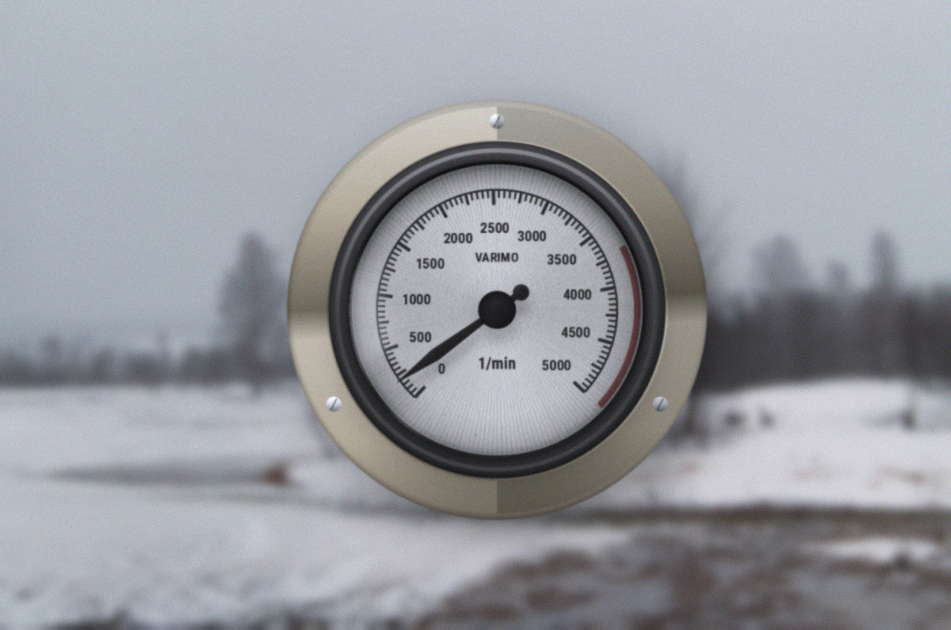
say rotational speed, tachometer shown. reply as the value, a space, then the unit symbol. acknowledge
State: 200 rpm
